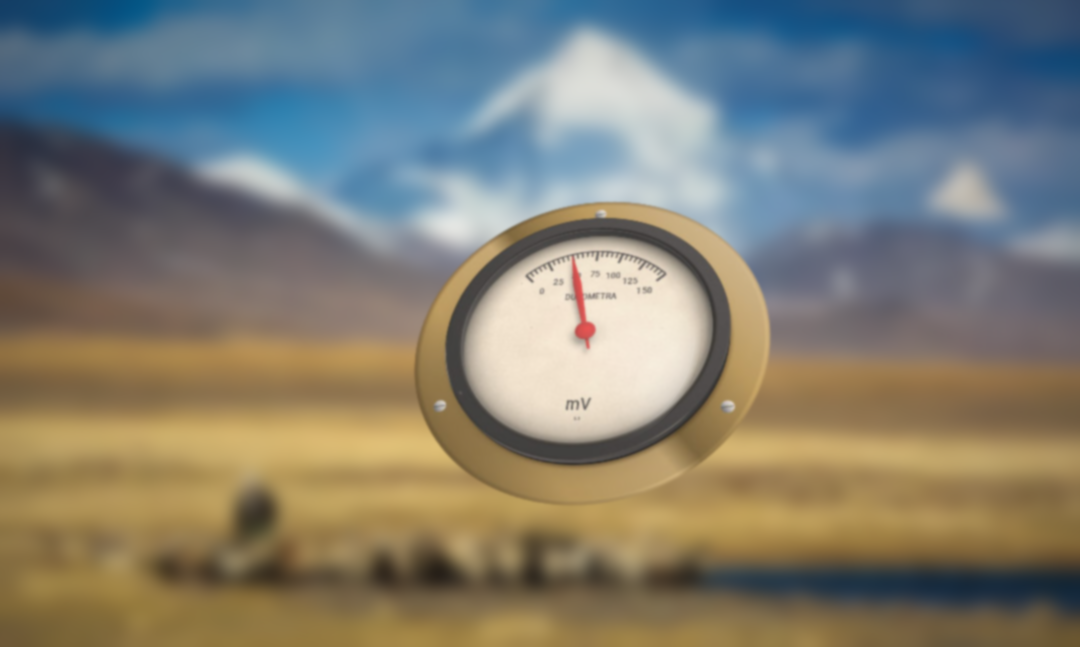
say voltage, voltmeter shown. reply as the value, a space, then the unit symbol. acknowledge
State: 50 mV
